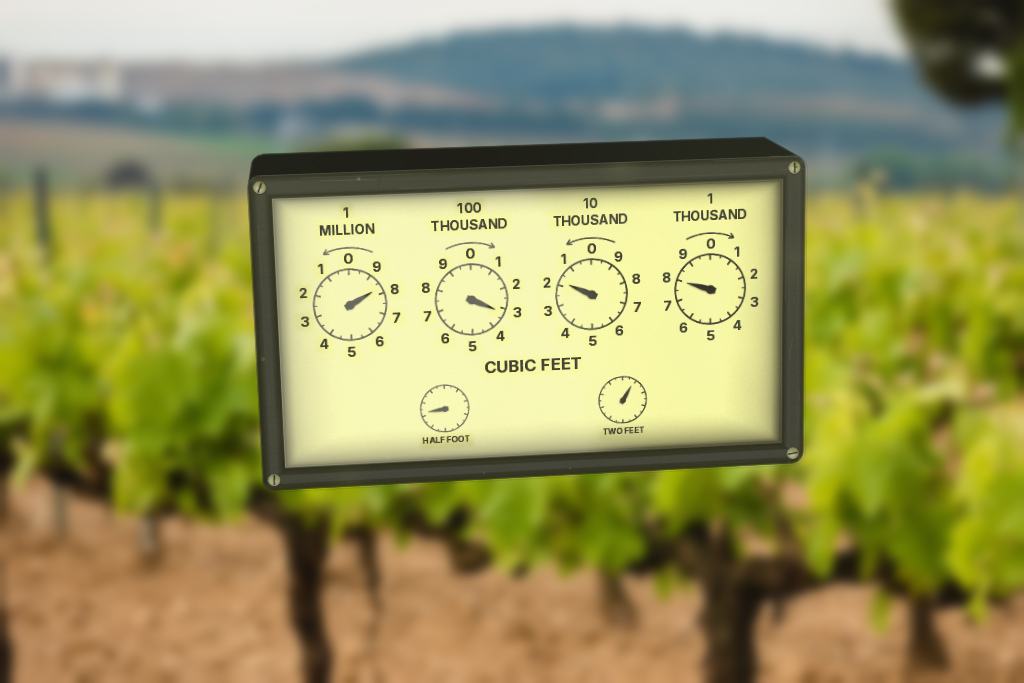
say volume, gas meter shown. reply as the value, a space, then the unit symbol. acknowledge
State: 831800 ft³
